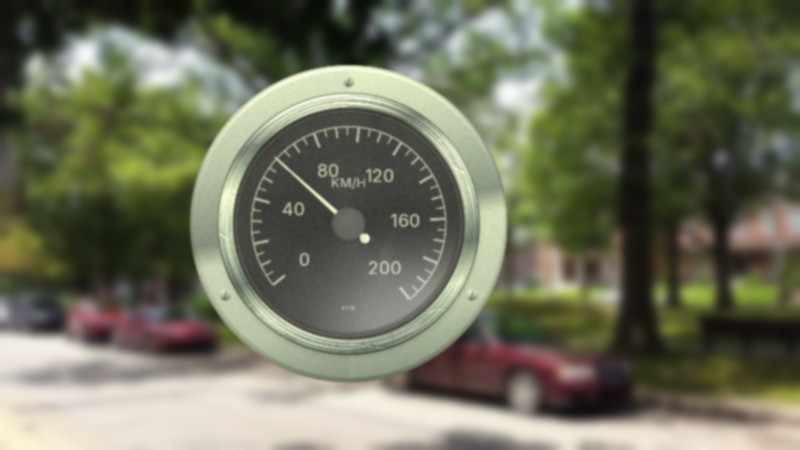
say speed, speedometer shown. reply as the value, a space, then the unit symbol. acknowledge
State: 60 km/h
